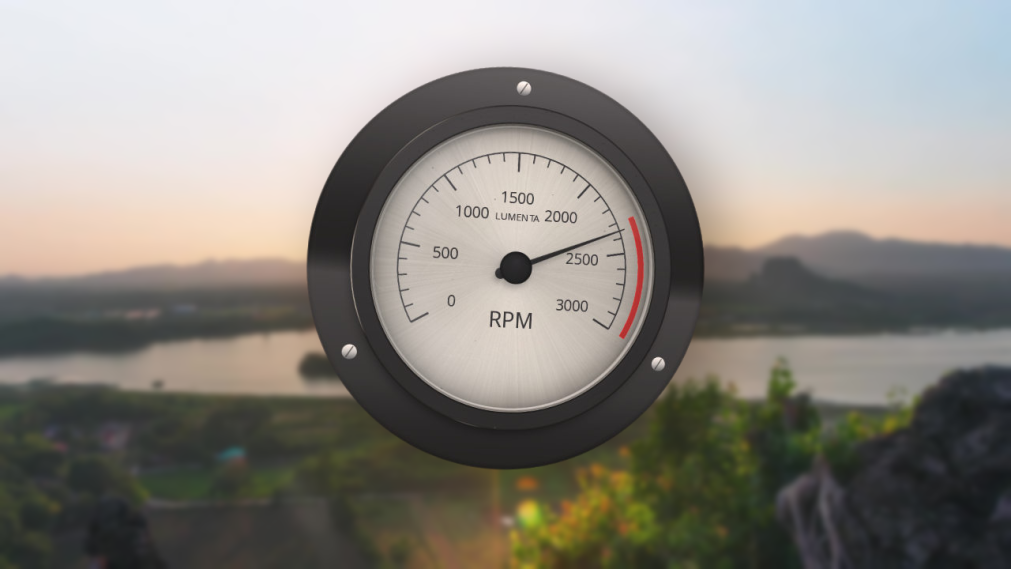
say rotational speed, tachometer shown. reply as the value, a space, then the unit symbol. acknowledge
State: 2350 rpm
